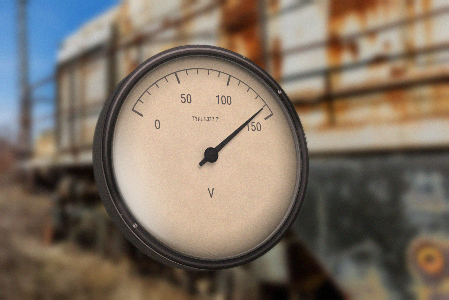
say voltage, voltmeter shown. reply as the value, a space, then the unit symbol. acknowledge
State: 140 V
